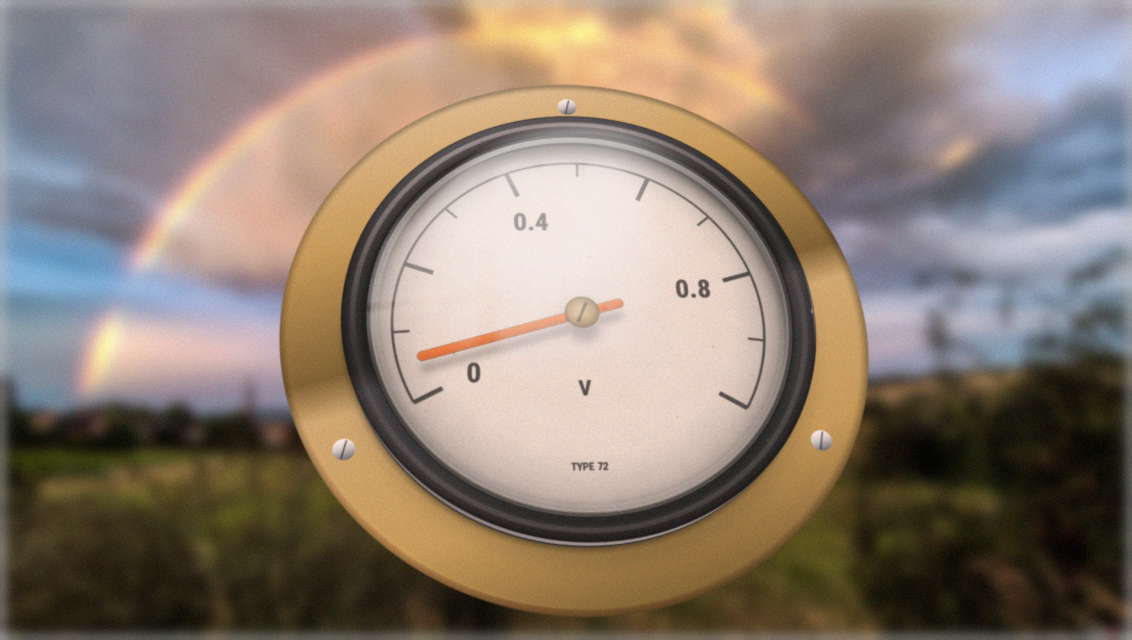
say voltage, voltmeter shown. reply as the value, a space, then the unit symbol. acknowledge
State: 0.05 V
